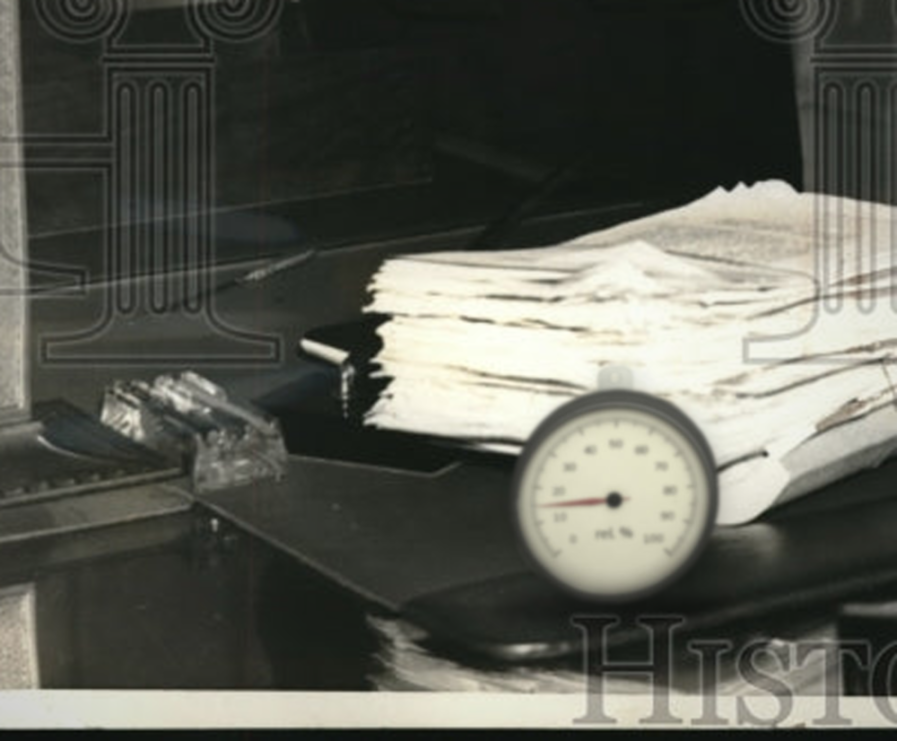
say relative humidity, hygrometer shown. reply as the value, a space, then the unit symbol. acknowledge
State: 15 %
